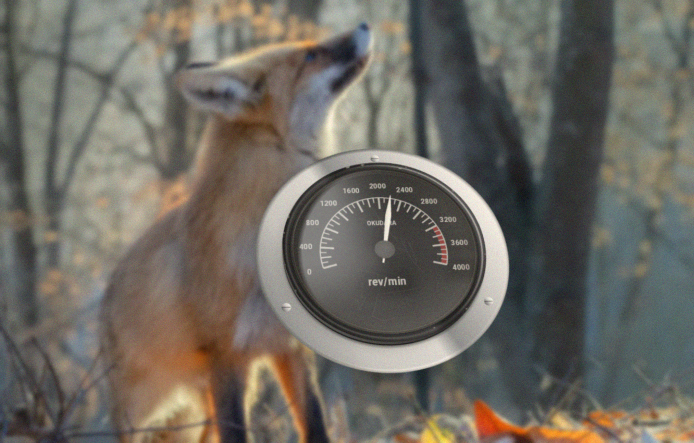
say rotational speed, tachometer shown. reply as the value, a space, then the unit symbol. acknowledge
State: 2200 rpm
